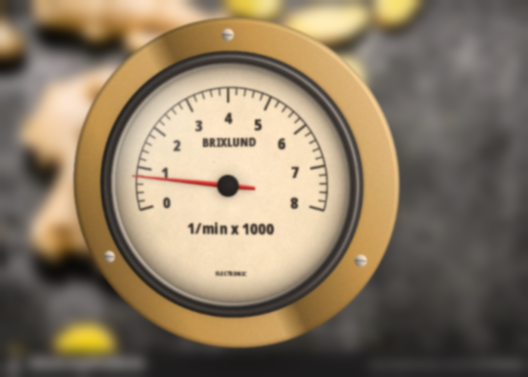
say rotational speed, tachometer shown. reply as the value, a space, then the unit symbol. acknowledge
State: 800 rpm
